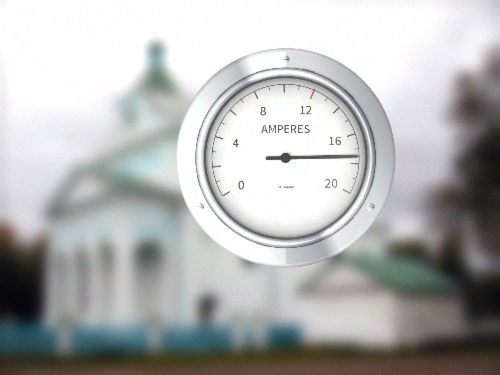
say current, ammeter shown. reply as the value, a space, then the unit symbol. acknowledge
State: 17.5 A
